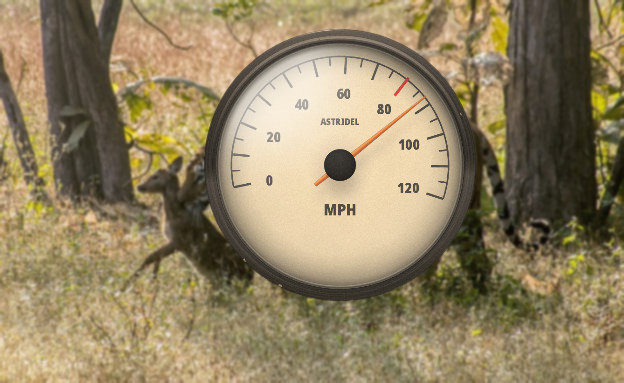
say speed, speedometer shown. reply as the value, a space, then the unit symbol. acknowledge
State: 87.5 mph
